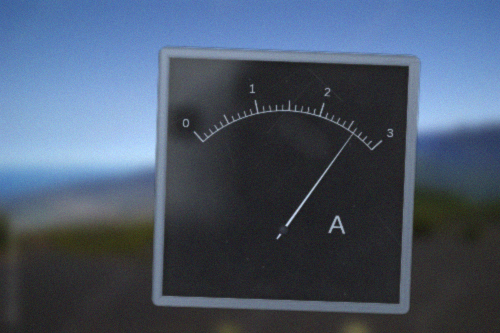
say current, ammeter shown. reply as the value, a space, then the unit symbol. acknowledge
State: 2.6 A
